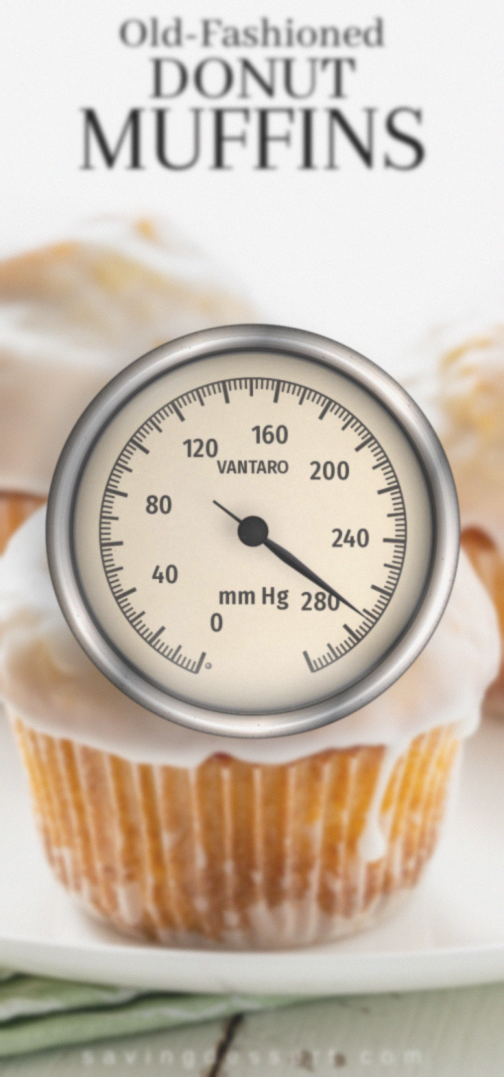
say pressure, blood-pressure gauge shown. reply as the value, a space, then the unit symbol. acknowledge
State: 272 mmHg
